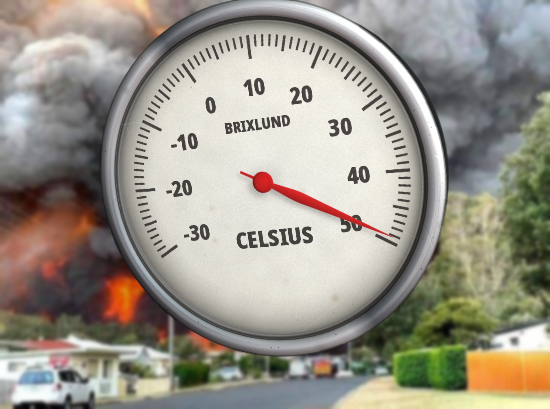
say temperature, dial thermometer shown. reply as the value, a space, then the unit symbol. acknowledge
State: 49 °C
